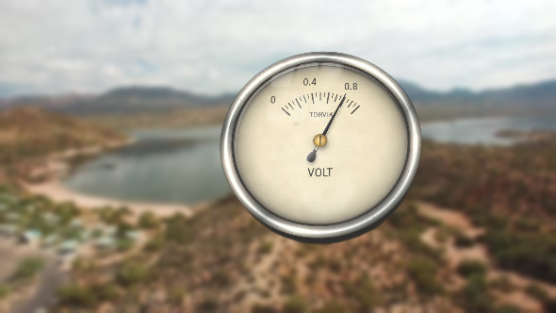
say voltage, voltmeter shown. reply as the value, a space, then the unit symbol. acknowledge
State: 0.8 V
